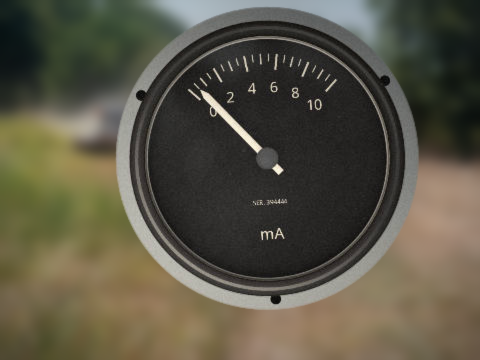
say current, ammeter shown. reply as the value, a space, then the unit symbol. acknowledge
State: 0.5 mA
